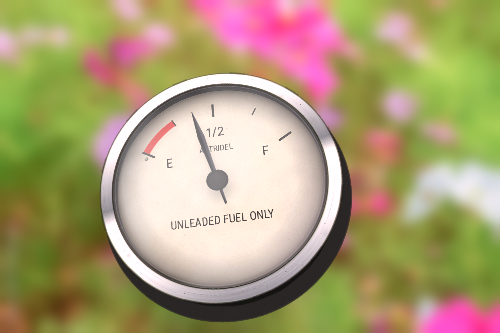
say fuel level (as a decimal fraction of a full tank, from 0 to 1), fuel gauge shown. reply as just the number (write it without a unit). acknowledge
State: 0.375
